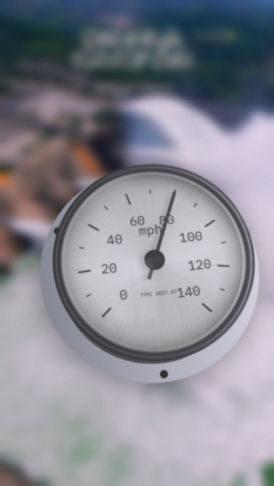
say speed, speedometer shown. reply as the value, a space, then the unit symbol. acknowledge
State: 80 mph
